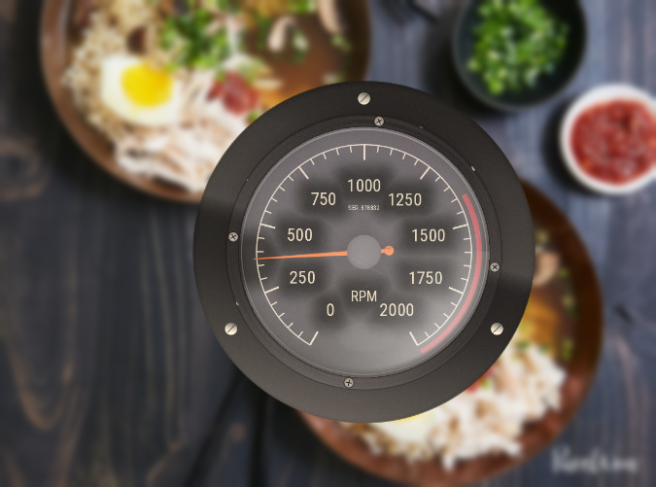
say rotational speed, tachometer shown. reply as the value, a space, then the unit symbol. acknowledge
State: 375 rpm
